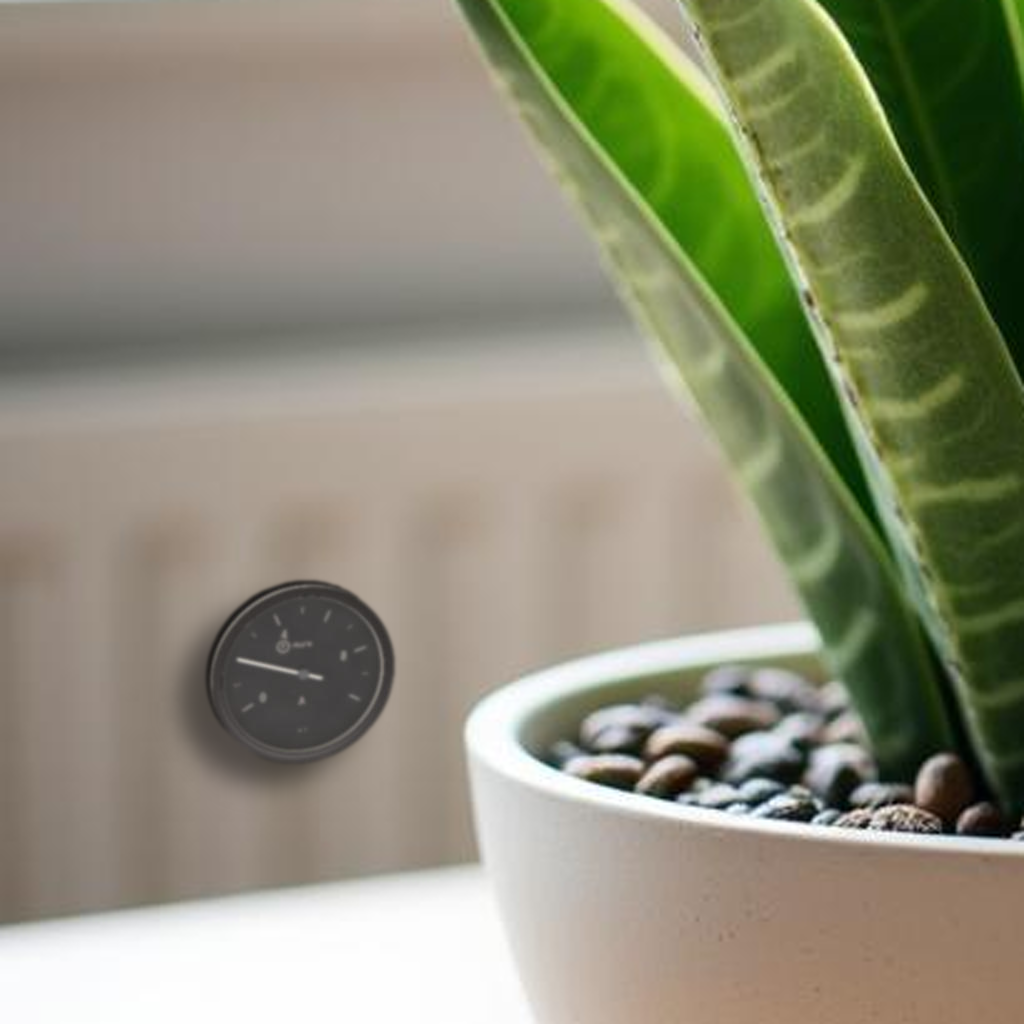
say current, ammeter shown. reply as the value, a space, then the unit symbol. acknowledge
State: 2 A
